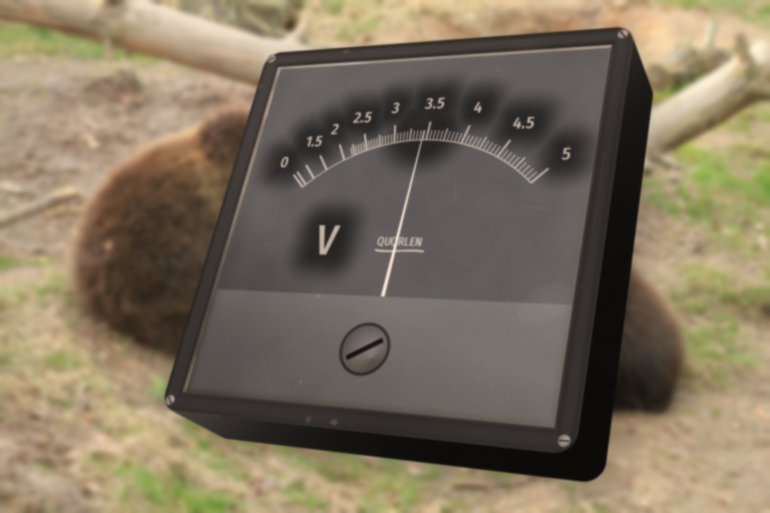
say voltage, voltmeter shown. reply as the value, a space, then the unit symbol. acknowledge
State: 3.5 V
